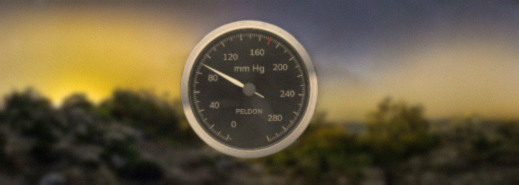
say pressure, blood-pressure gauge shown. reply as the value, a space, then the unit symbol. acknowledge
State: 90 mmHg
